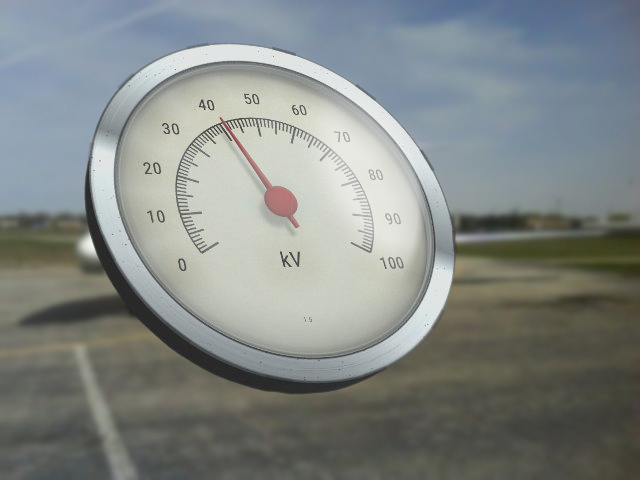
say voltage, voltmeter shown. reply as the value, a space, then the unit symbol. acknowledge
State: 40 kV
